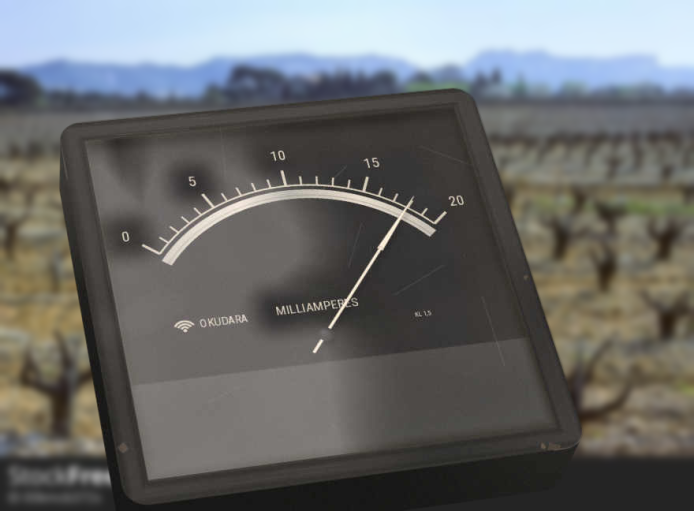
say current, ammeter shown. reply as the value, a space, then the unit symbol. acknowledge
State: 18 mA
